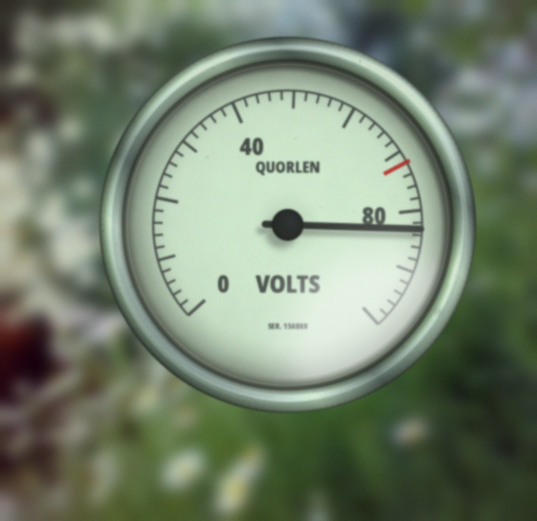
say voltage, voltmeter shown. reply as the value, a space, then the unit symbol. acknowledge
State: 83 V
